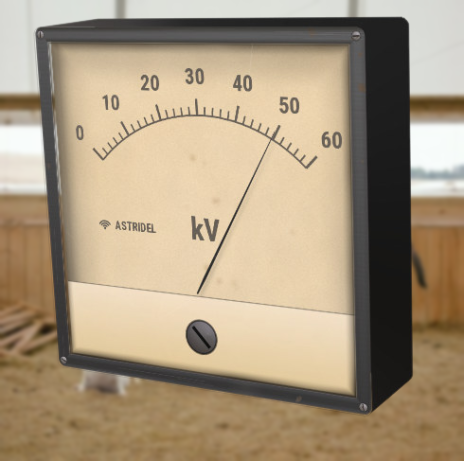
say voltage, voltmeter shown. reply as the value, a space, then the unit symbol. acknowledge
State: 50 kV
